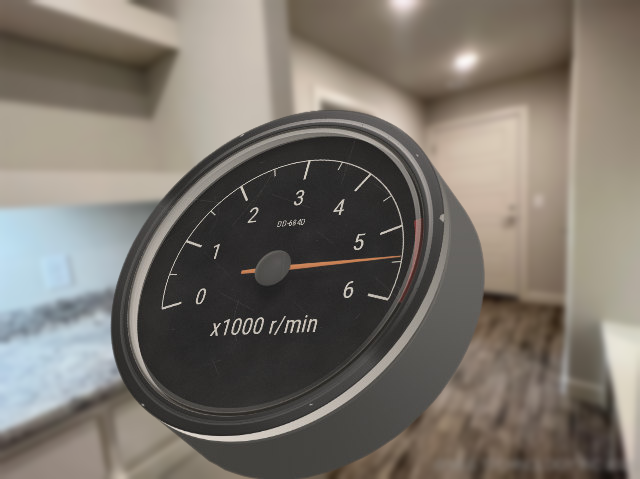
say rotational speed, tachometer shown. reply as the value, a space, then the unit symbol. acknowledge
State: 5500 rpm
